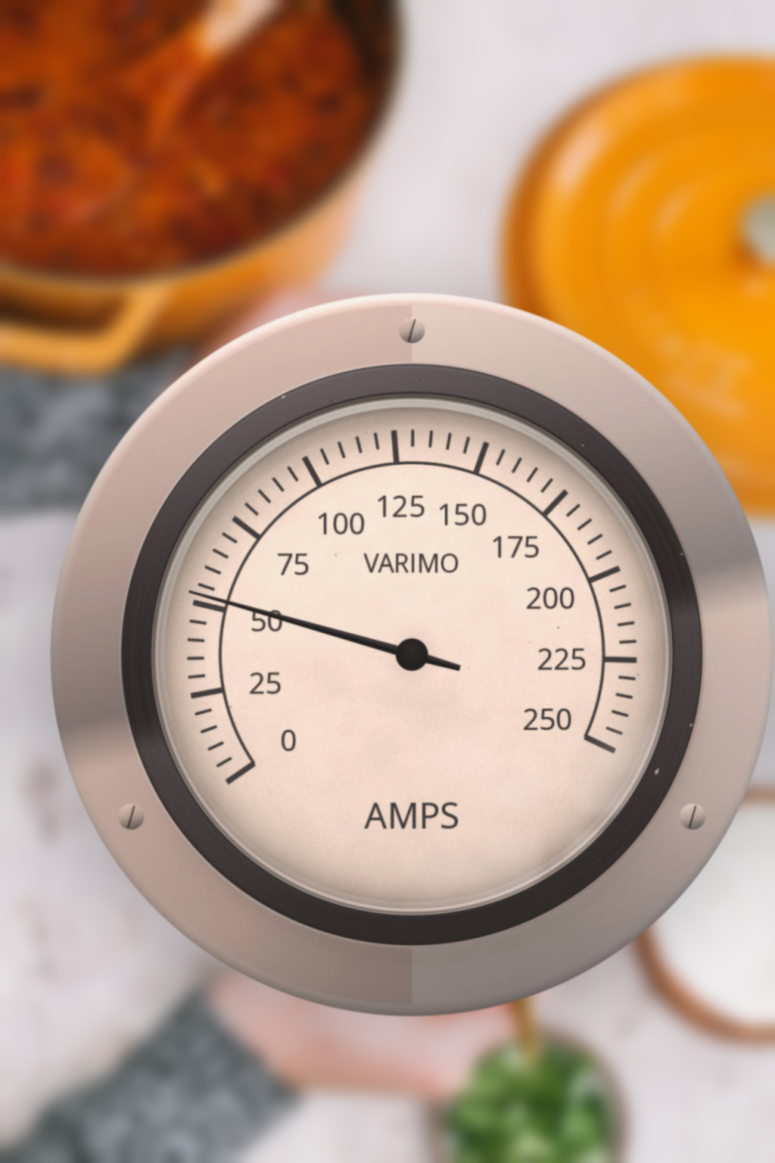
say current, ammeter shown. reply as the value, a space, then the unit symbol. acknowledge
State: 52.5 A
